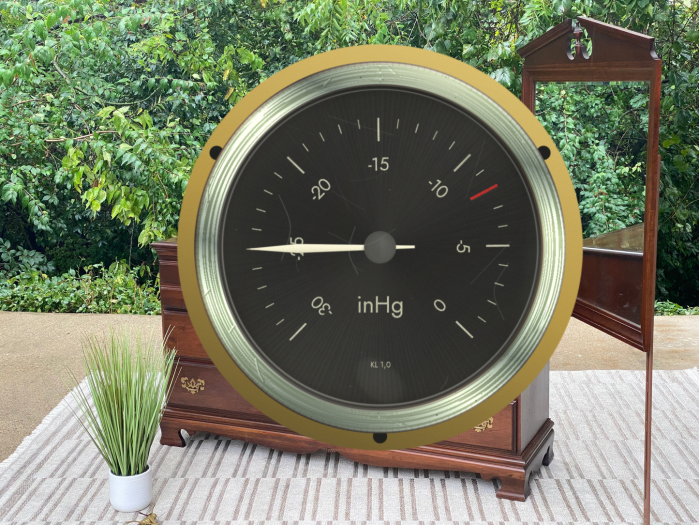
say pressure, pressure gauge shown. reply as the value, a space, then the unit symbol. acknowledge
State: -25 inHg
